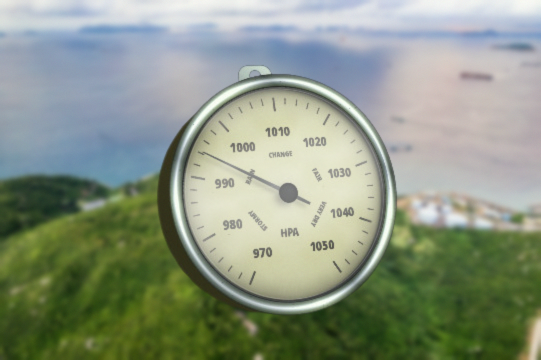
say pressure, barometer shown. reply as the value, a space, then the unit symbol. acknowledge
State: 994 hPa
